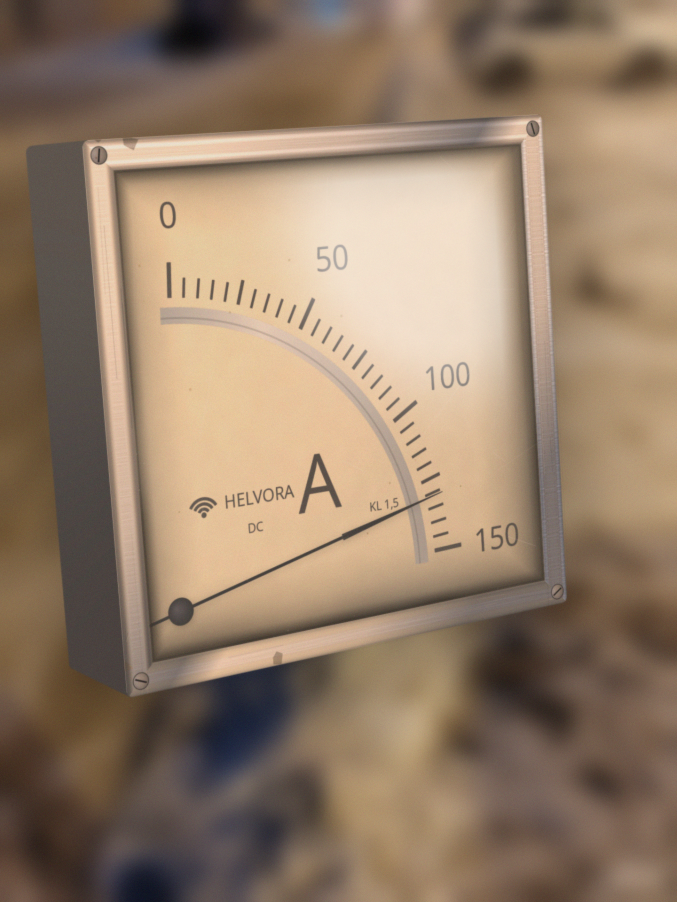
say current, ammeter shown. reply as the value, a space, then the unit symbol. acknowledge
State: 130 A
